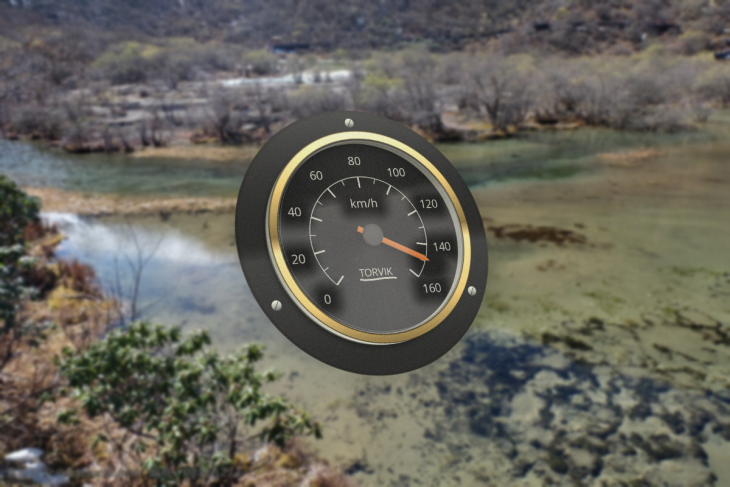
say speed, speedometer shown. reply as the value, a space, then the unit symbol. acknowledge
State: 150 km/h
